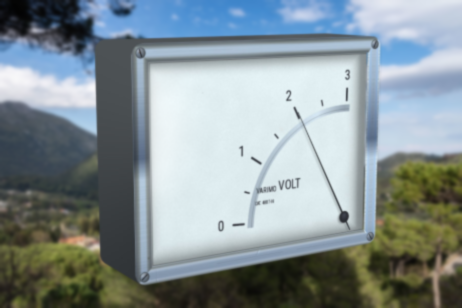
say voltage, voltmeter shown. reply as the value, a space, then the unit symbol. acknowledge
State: 2 V
